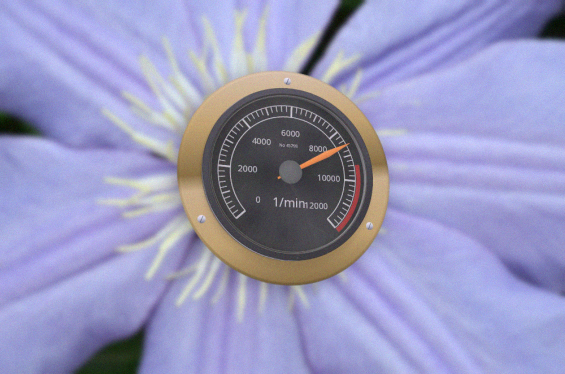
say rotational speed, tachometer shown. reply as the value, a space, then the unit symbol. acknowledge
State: 8600 rpm
